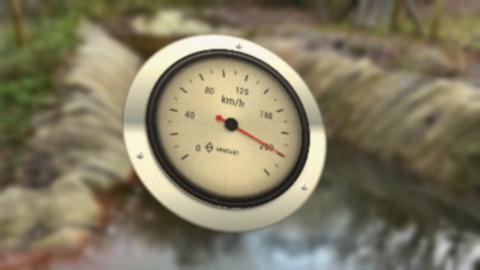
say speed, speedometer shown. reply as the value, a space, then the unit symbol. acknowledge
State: 200 km/h
